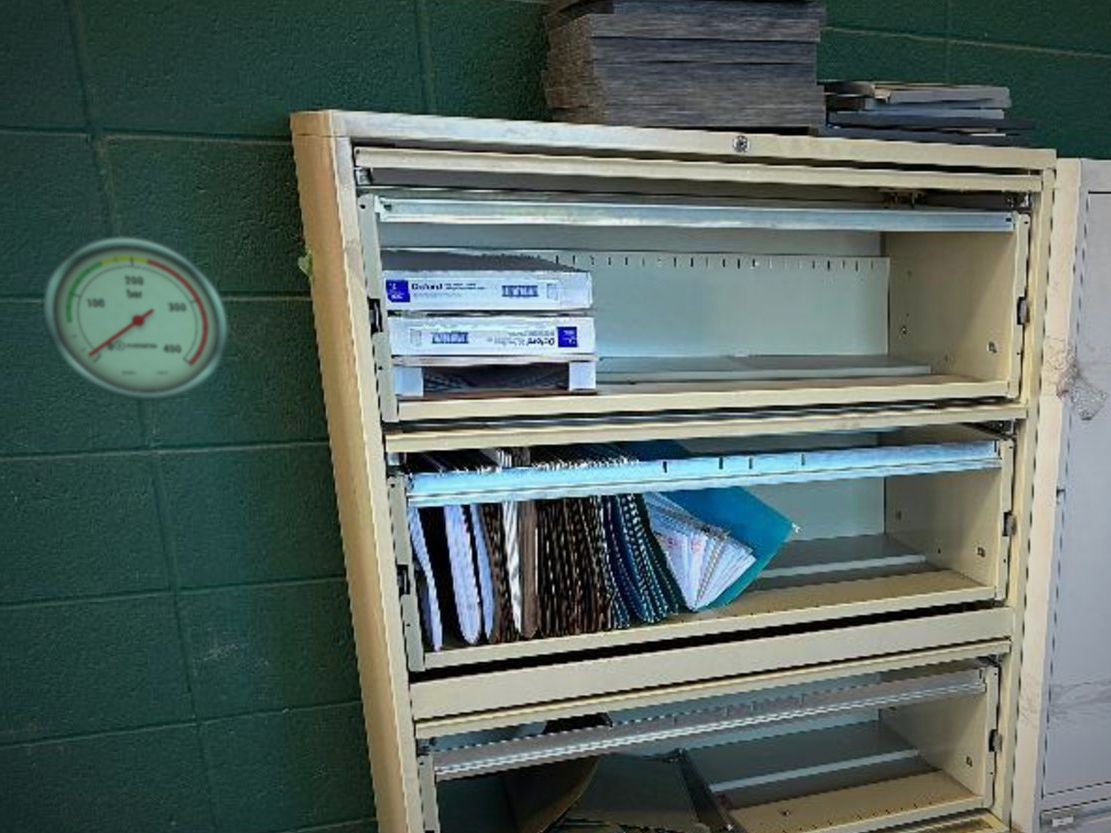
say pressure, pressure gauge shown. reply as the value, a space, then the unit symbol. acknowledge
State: 10 bar
